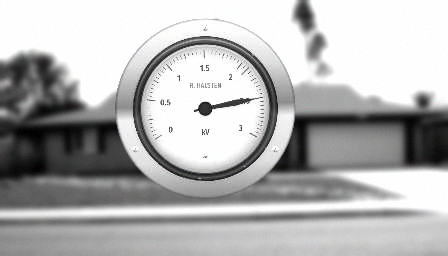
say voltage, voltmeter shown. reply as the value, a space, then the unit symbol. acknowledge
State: 2.5 kV
